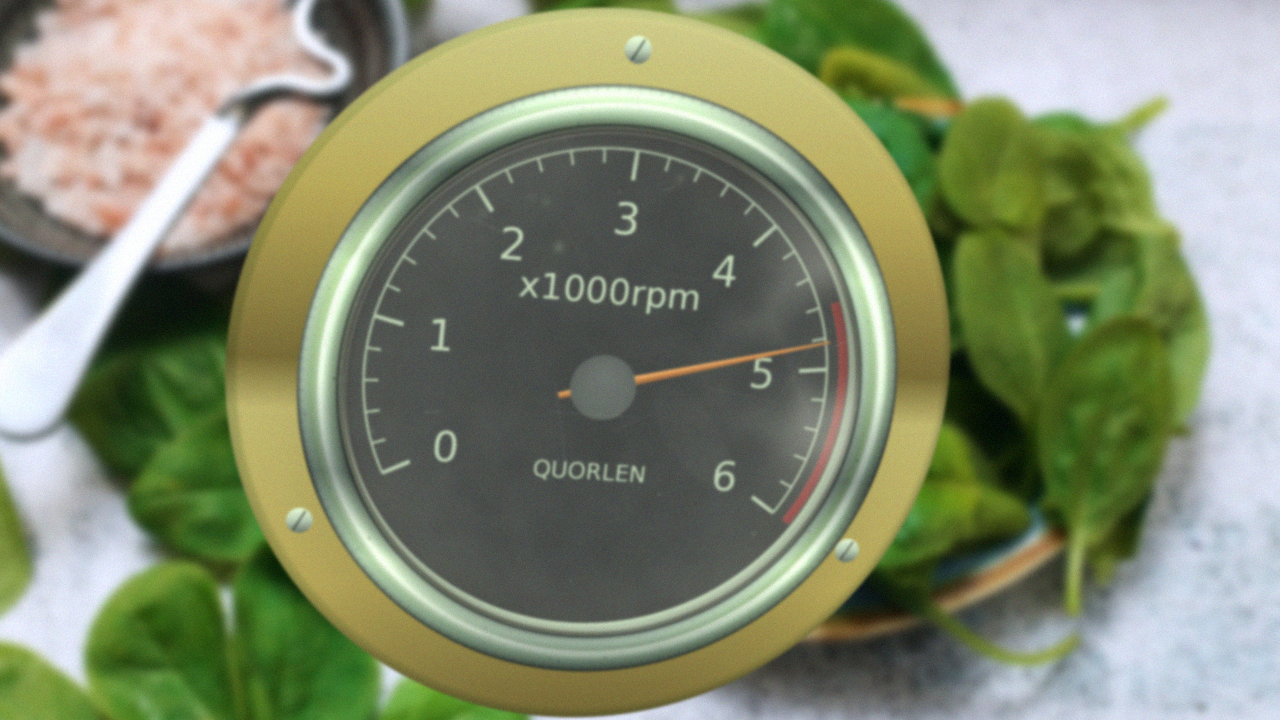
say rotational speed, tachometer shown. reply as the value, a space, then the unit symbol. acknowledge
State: 4800 rpm
